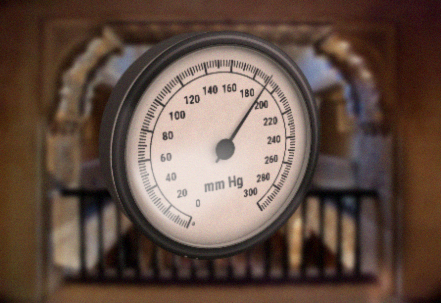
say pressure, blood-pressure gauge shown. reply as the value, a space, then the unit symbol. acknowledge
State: 190 mmHg
